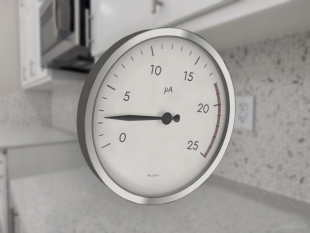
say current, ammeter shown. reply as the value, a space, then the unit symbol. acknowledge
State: 2.5 µA
